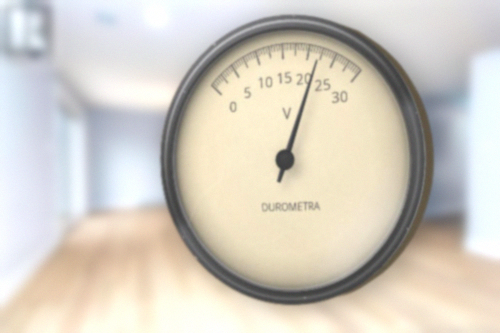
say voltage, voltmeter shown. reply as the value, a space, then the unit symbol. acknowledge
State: 22.5 V
